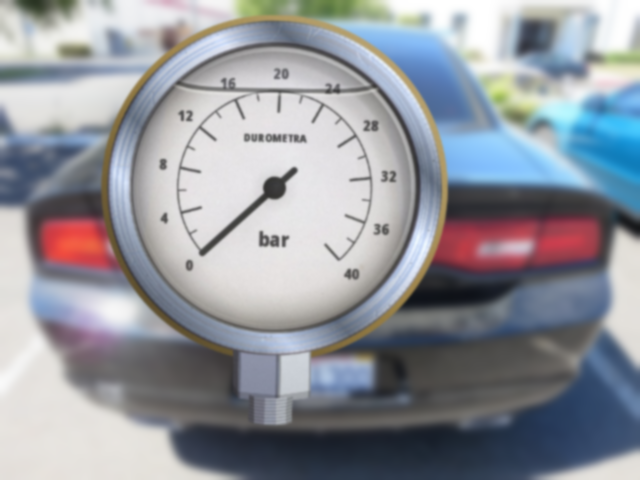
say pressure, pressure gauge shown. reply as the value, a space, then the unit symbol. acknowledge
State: 0 bar
